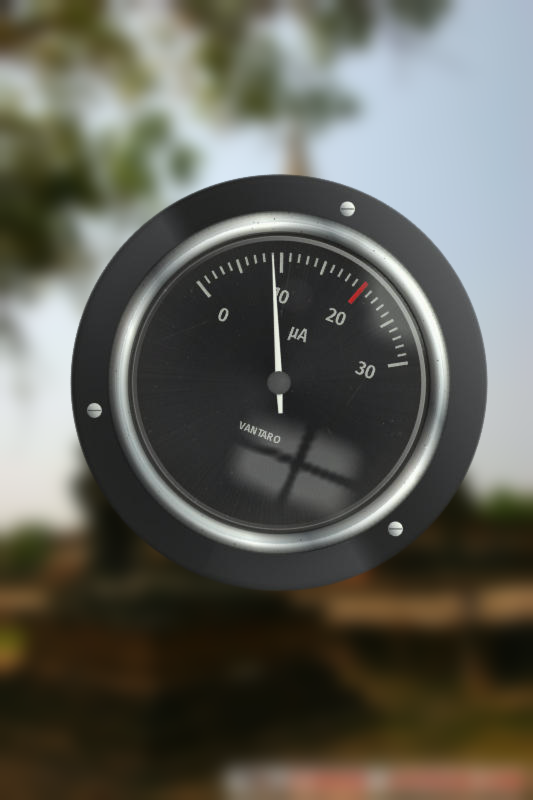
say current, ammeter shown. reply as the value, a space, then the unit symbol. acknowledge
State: 9 µA
